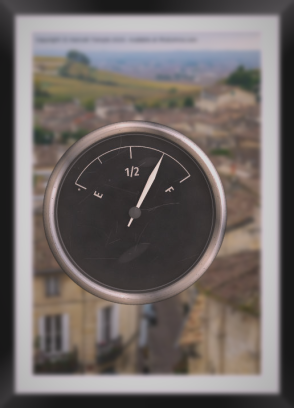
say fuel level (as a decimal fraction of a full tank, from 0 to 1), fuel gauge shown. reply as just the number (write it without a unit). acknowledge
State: 0.75
